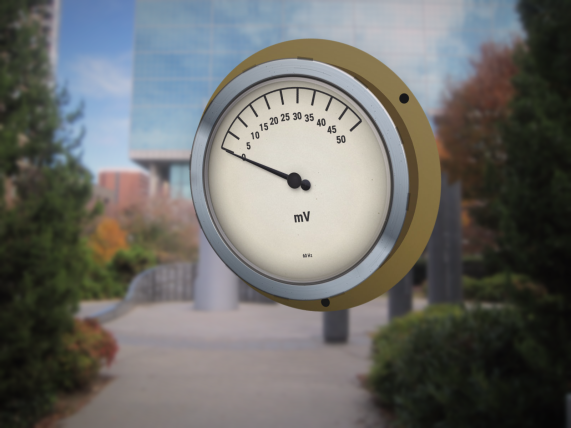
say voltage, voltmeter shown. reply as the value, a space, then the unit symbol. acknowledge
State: 0 mV
